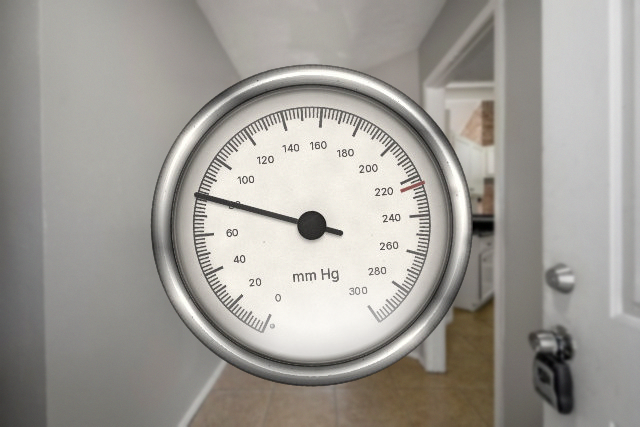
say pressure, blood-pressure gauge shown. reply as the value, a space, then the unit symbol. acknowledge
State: 80 mmHg
